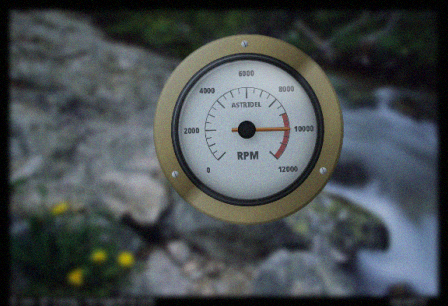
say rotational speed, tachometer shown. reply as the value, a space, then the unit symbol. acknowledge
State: 10000 rpm
